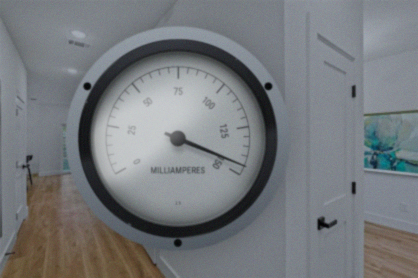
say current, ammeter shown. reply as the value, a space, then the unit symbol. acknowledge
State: 145 mA
